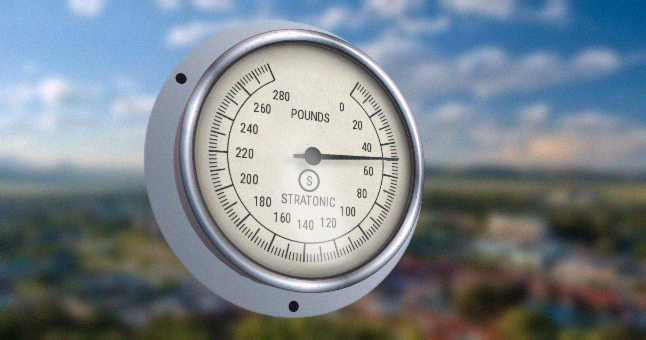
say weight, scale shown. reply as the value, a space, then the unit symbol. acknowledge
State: 50 lb
